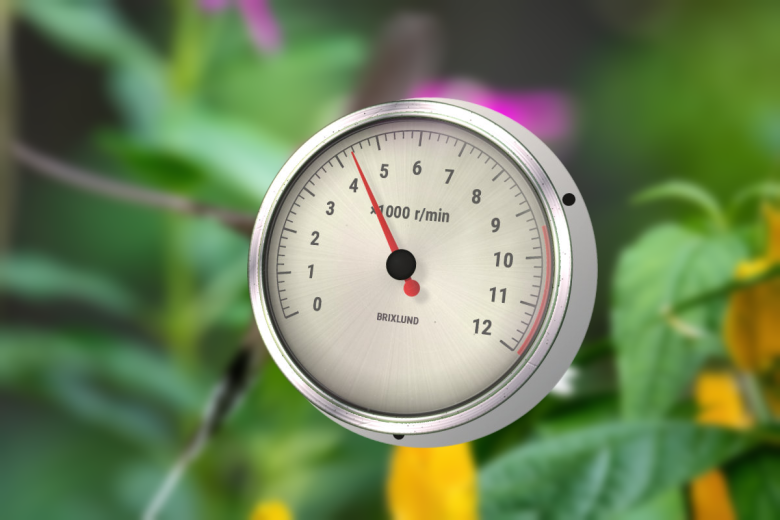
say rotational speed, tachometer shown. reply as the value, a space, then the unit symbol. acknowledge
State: 4400 rpm
